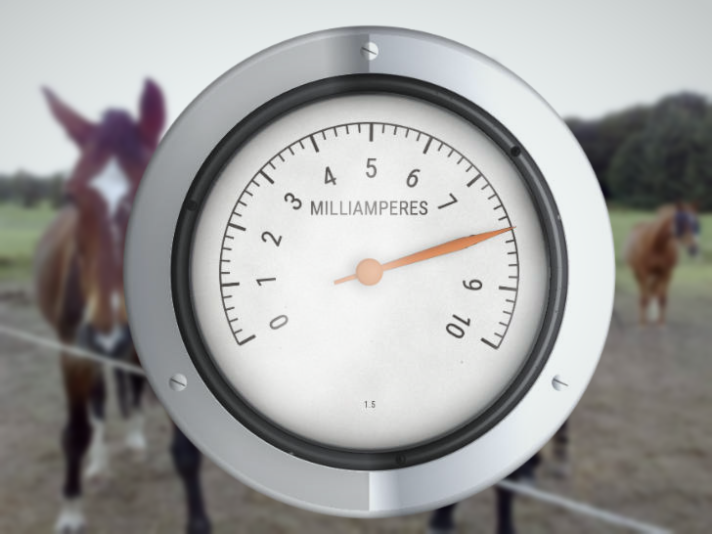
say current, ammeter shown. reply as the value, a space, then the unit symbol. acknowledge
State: 8 mA
